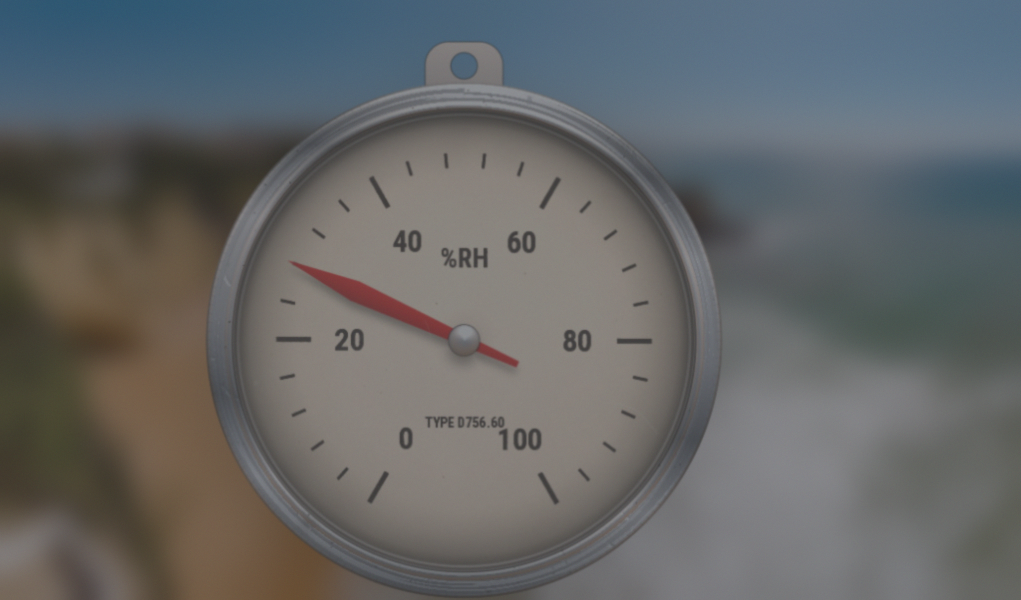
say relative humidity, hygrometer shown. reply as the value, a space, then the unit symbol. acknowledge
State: 28 %
